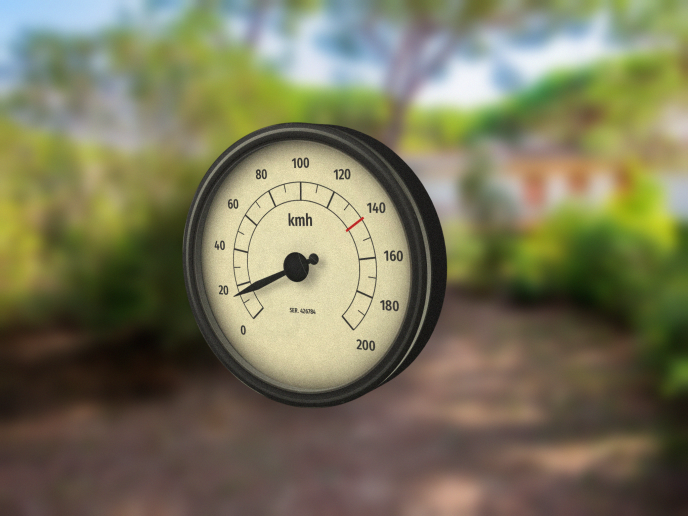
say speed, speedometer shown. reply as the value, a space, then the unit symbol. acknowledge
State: 15 km/h
